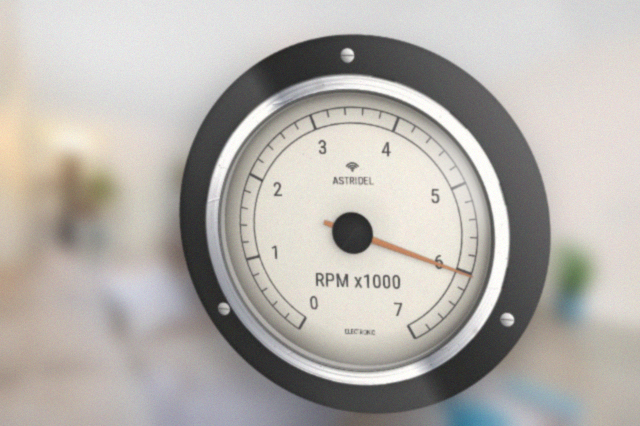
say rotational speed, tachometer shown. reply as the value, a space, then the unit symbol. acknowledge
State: 6000 rpm
